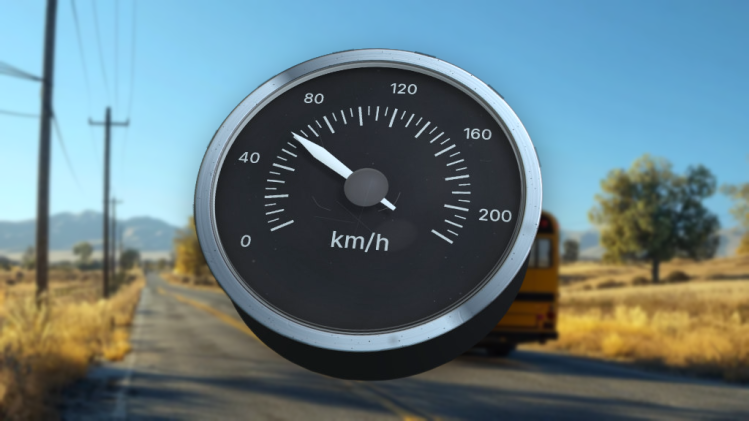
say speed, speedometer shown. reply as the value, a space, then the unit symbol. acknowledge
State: 60 km/h
